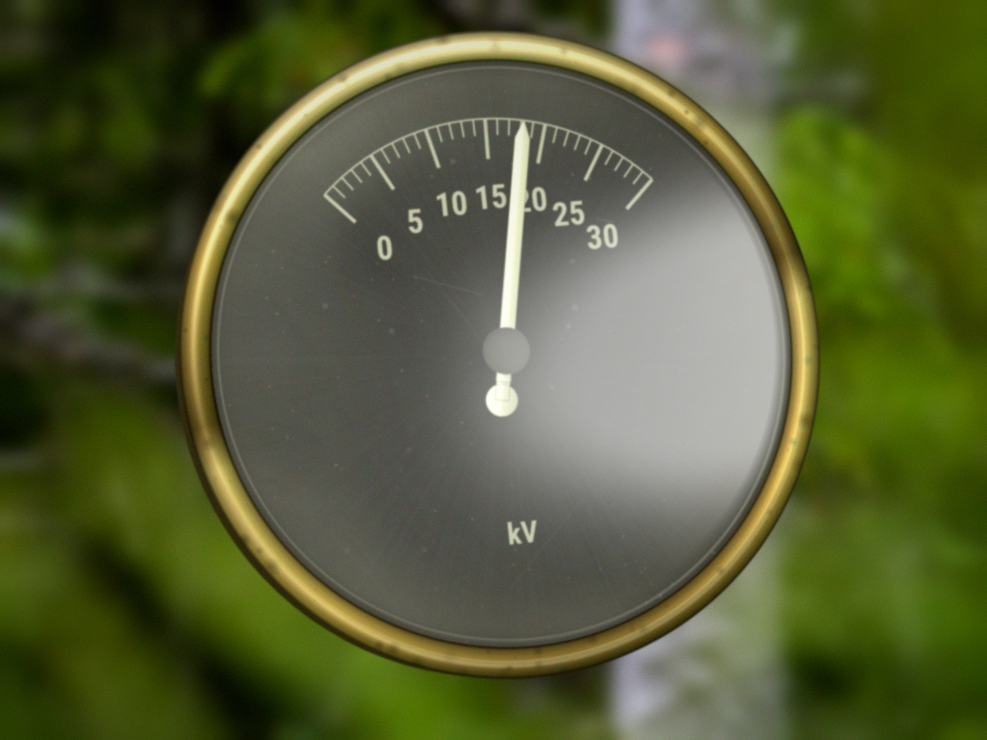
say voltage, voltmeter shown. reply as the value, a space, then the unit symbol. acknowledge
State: 18 kV
